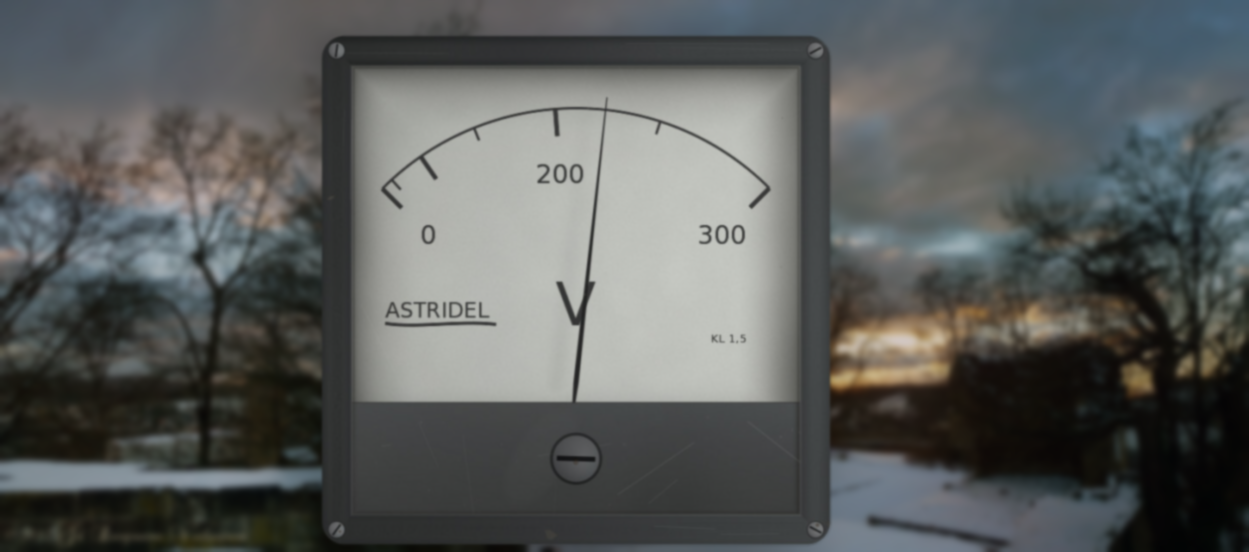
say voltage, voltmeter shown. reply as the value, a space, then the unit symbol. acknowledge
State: 225 V
